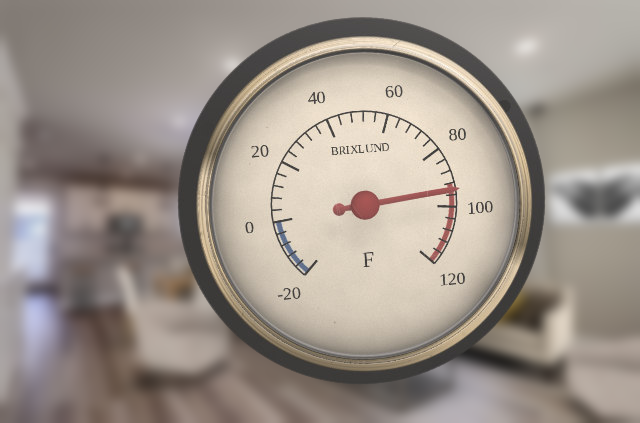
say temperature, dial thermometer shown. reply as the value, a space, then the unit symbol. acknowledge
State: 94 °F
